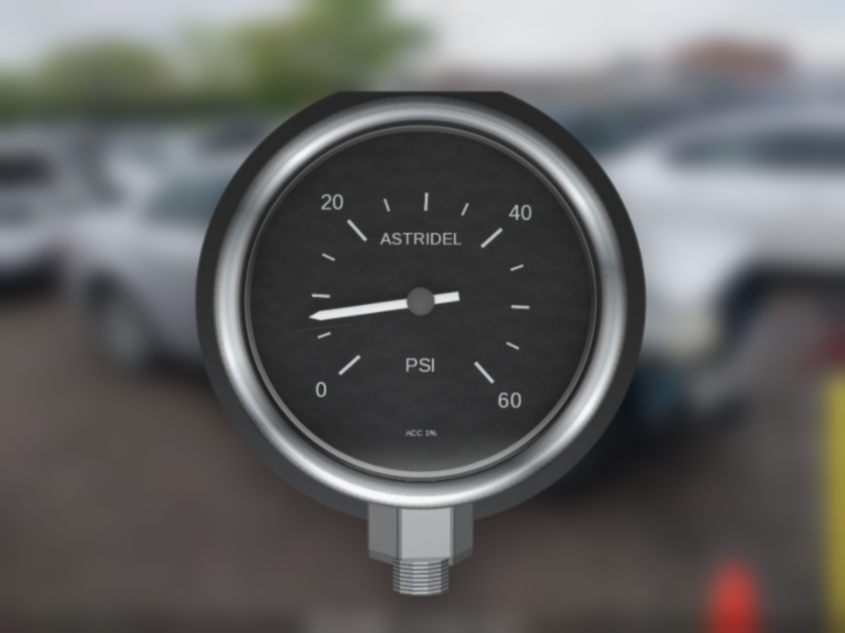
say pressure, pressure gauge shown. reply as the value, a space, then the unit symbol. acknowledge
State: 7.5 psi
